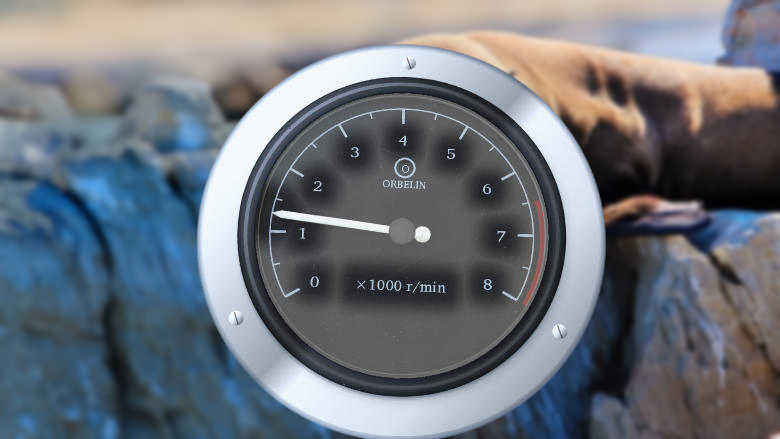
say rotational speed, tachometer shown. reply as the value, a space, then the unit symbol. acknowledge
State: 1250 rpm
